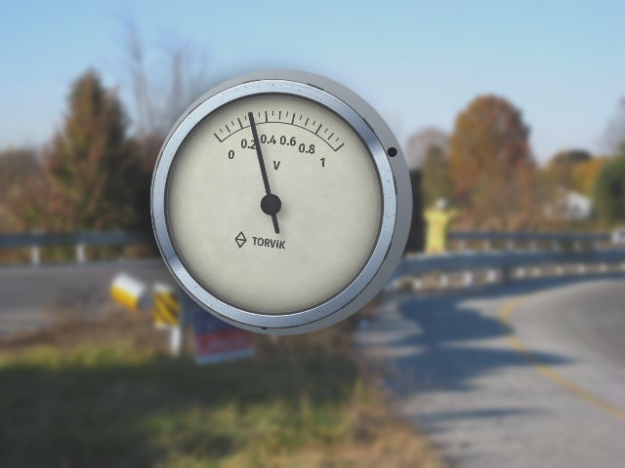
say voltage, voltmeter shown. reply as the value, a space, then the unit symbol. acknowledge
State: 0.3 V
